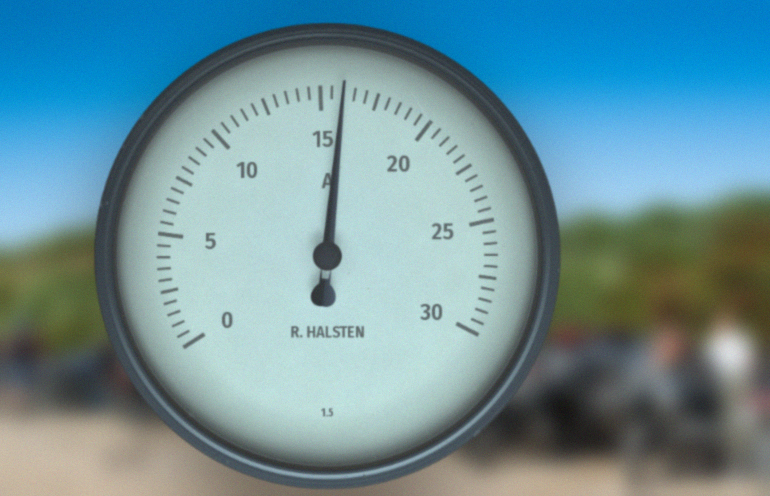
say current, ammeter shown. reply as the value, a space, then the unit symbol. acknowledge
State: 16 A
